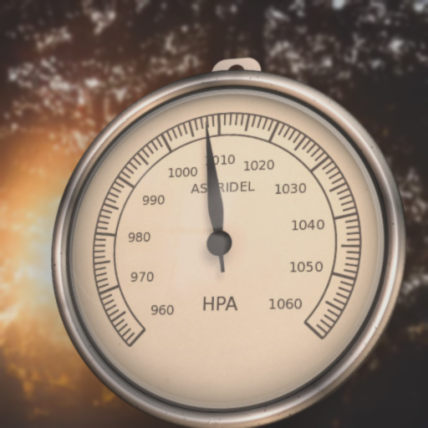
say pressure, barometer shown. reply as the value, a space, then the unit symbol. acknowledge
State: 1008 hPa
